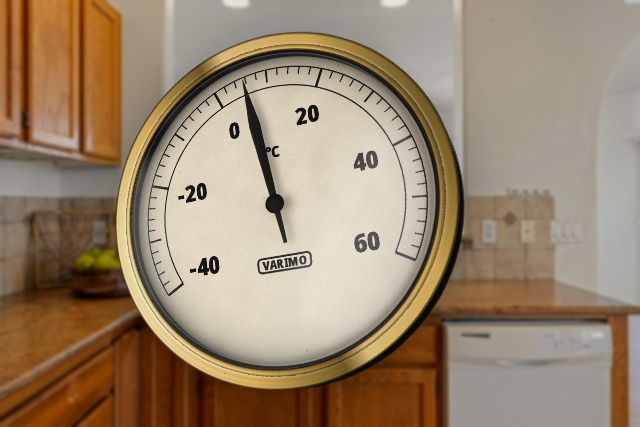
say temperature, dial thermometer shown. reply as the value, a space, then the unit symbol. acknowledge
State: 6 °C
